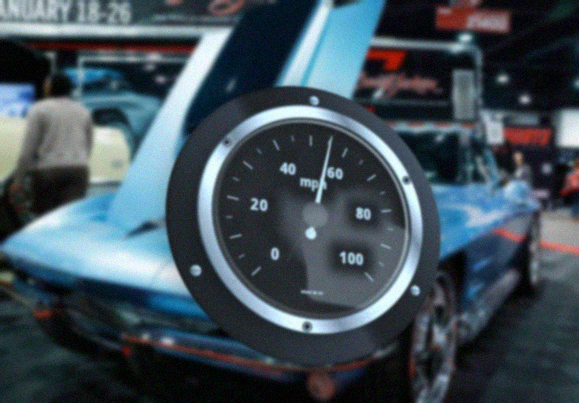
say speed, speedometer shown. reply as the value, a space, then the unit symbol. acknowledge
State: 55 mph
